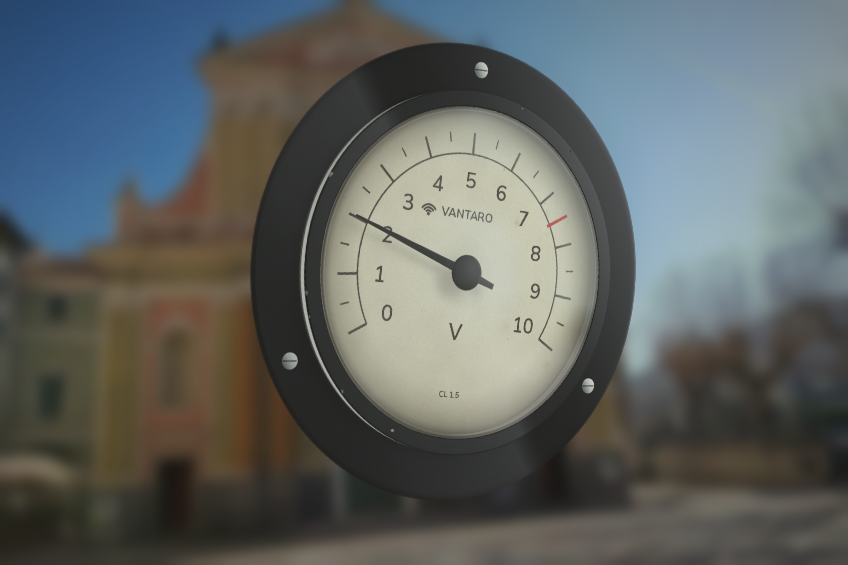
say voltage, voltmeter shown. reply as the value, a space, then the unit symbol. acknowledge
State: 2 V
